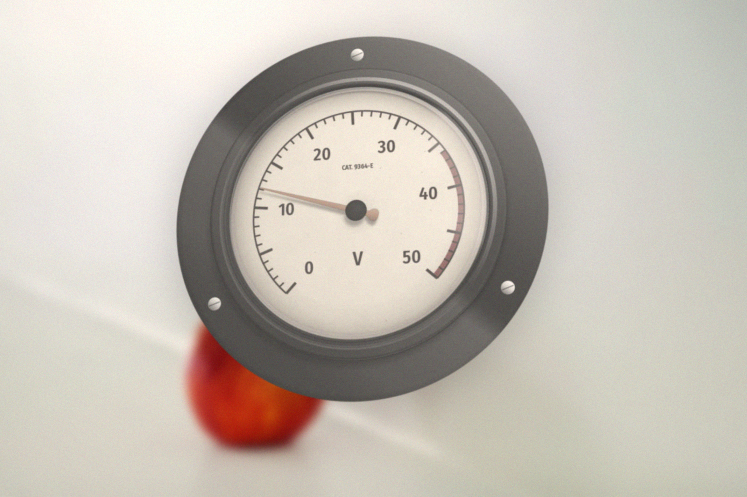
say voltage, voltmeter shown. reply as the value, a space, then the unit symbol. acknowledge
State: 12 V
